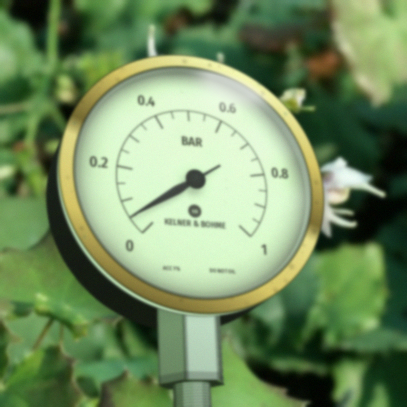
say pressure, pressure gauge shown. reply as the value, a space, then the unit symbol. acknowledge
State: 0.05 bar
